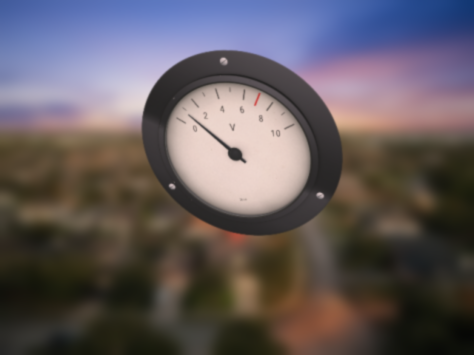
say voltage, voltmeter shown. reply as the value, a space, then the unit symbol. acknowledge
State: 1 V
